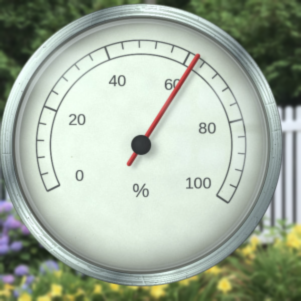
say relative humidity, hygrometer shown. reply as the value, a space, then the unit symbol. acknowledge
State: 62 %
